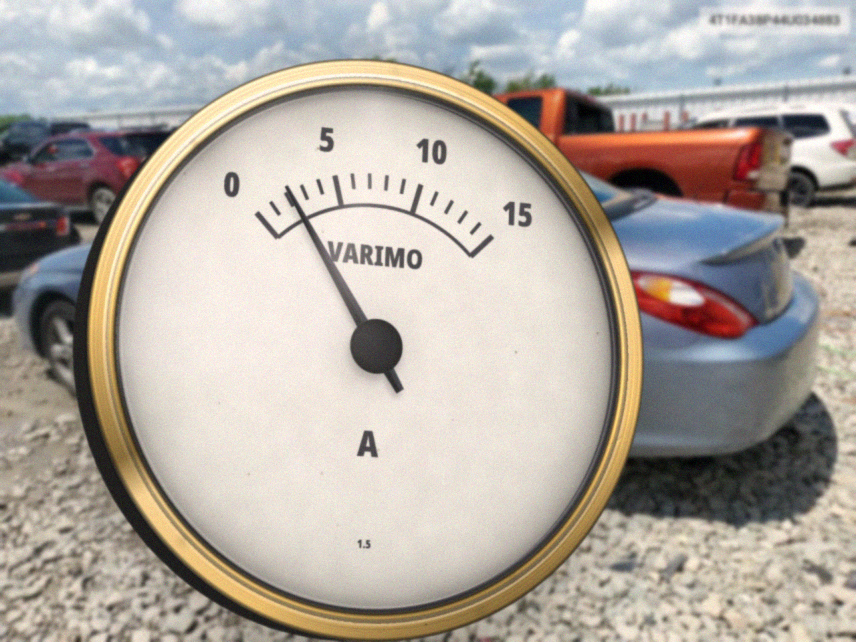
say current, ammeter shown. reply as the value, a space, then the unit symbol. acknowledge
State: 2 A
